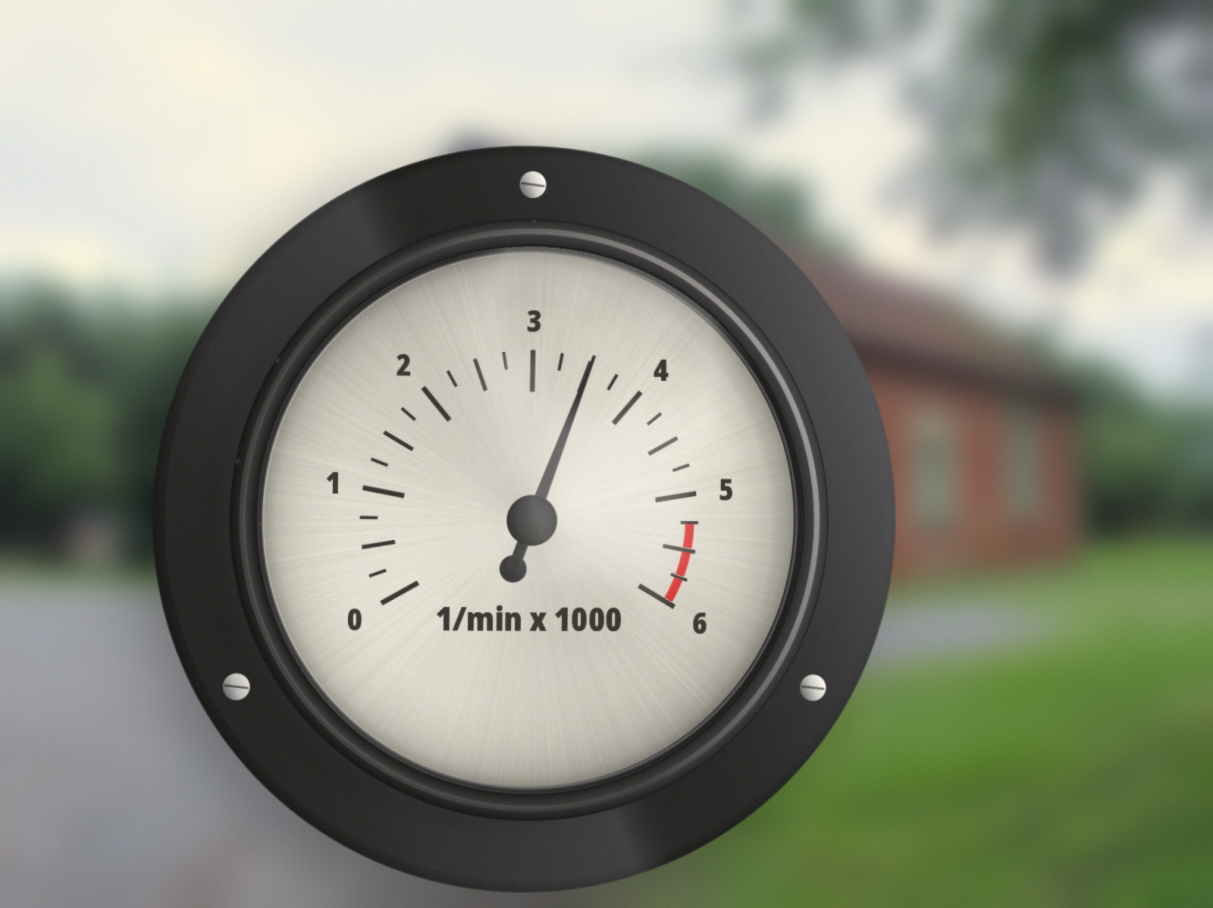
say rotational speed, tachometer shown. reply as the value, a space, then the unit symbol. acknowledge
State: 3500 rpm
